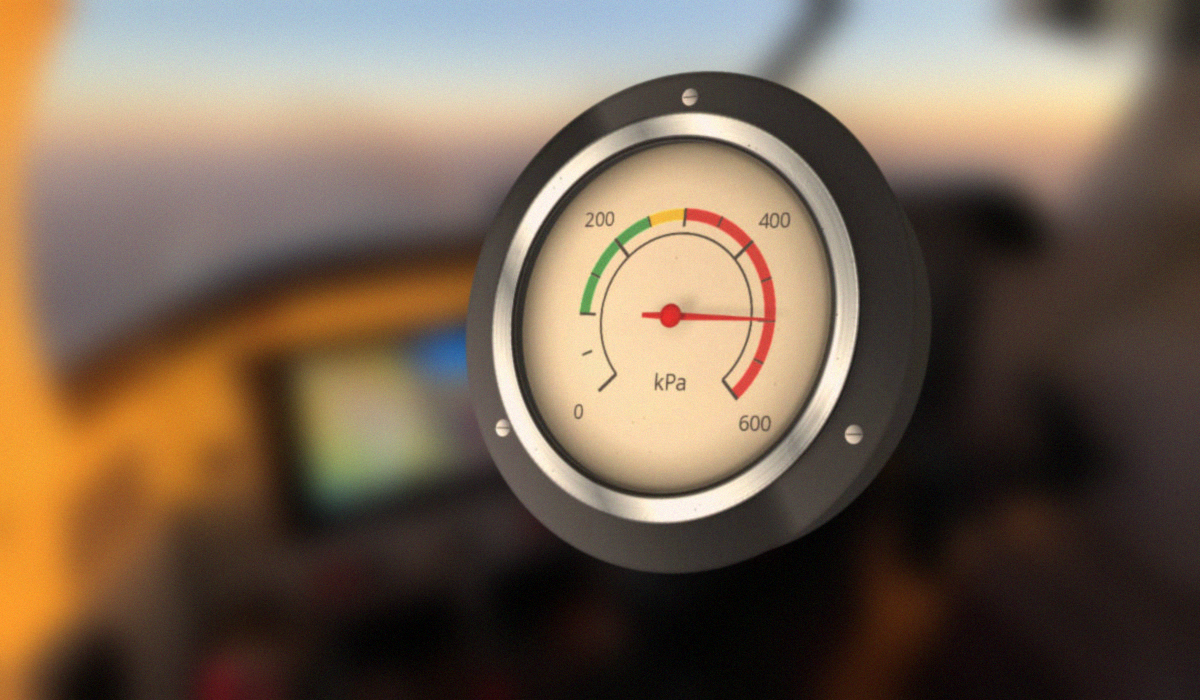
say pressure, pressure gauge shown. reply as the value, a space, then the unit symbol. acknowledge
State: 500 kPa
